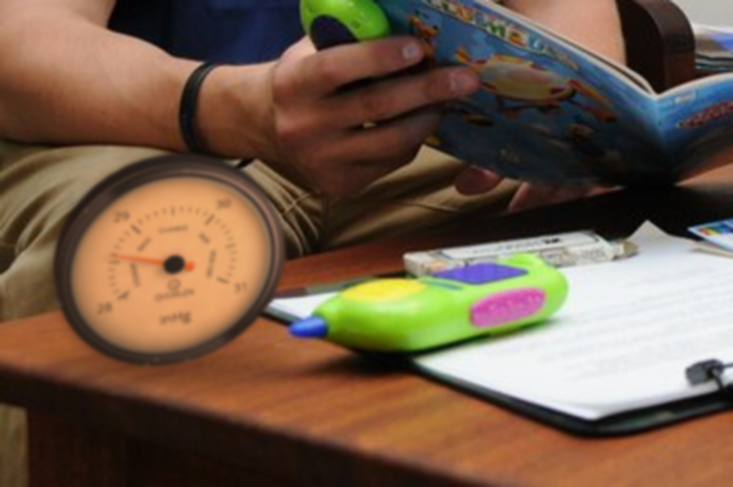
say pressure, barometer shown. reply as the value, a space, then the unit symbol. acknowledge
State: 28.6 inHg
